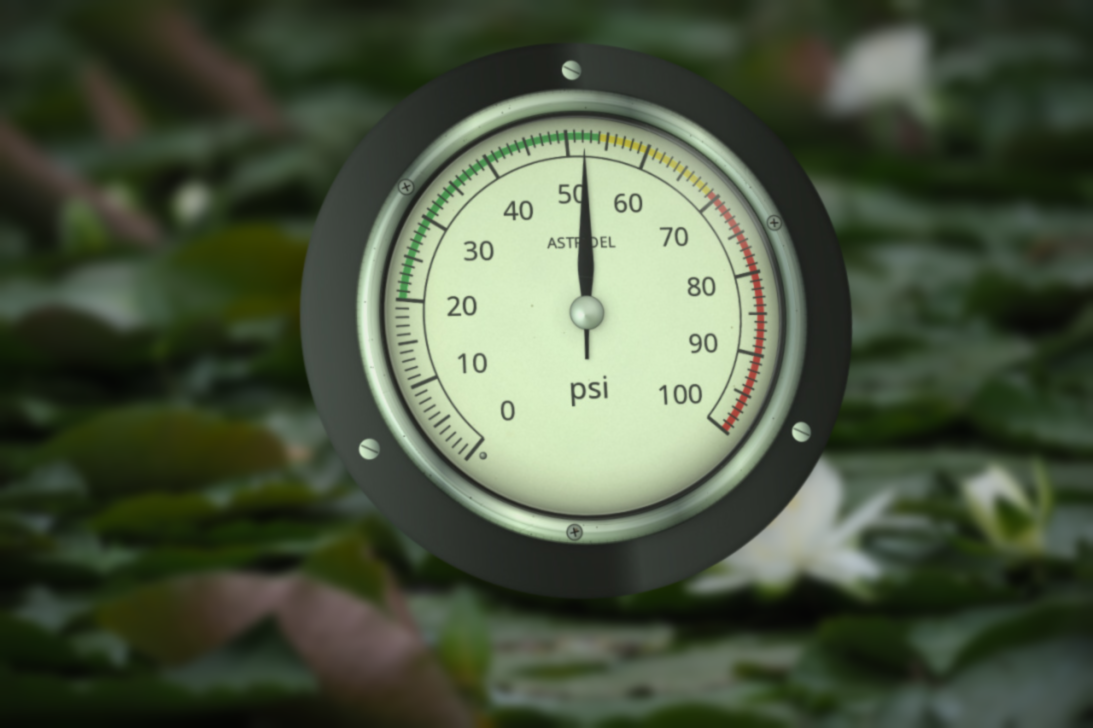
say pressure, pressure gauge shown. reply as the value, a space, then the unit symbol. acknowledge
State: 52 psi
